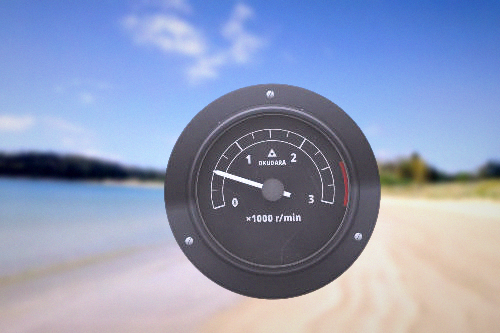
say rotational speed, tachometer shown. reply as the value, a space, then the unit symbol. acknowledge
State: 500 rpm
